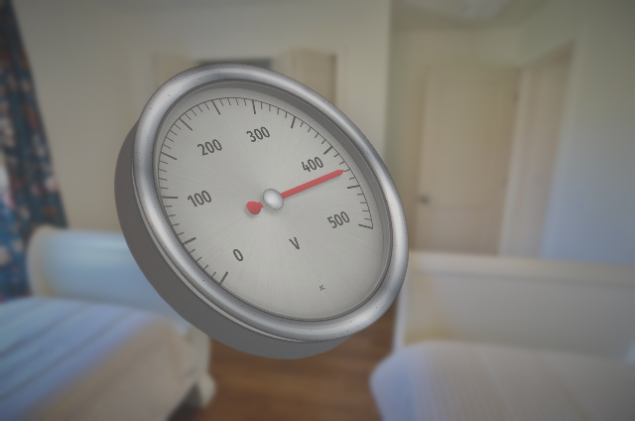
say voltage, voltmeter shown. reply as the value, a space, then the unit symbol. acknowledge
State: 430 V
